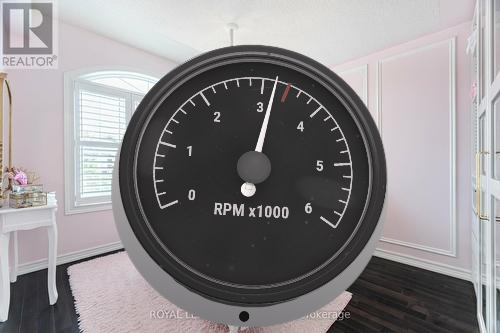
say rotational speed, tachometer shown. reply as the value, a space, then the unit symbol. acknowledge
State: 3200 rpm
